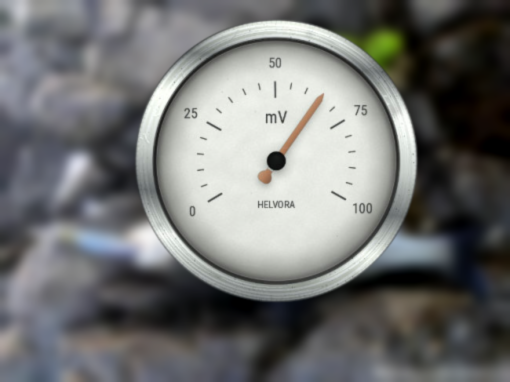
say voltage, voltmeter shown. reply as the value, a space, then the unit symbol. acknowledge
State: 65 mV
